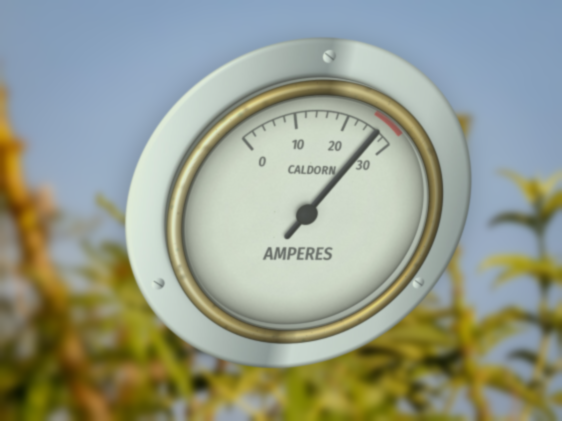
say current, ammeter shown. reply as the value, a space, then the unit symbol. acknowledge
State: 26 A
